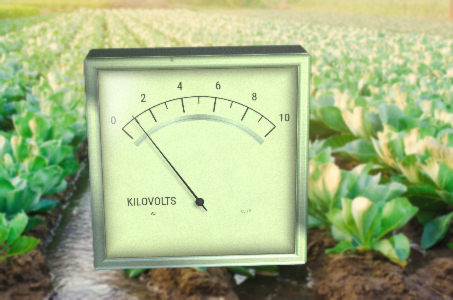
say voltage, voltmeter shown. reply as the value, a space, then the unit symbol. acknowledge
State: 1 kV
